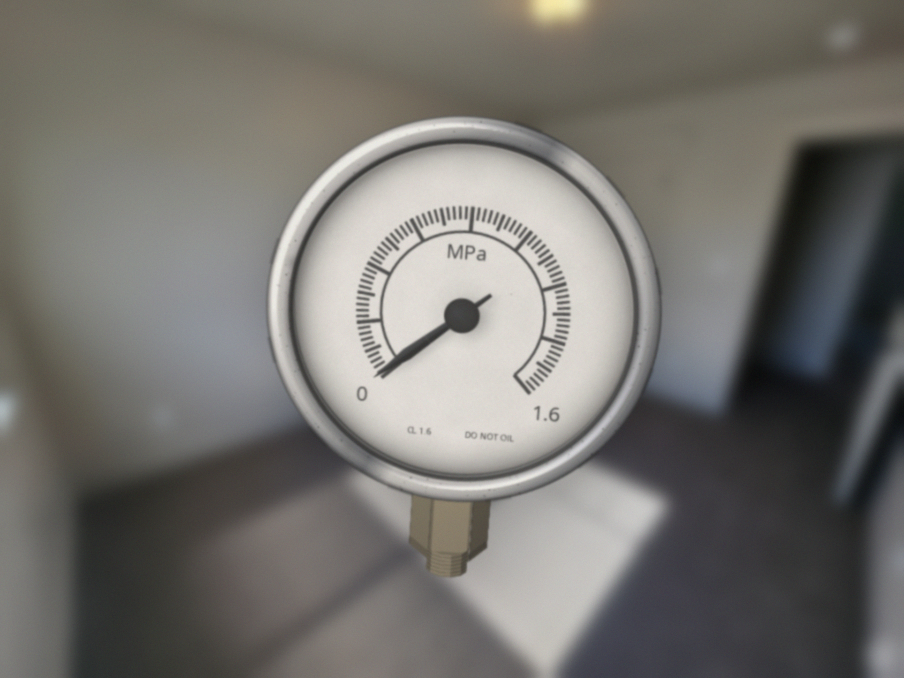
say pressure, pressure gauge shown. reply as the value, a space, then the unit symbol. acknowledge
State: 0.02 MPa
